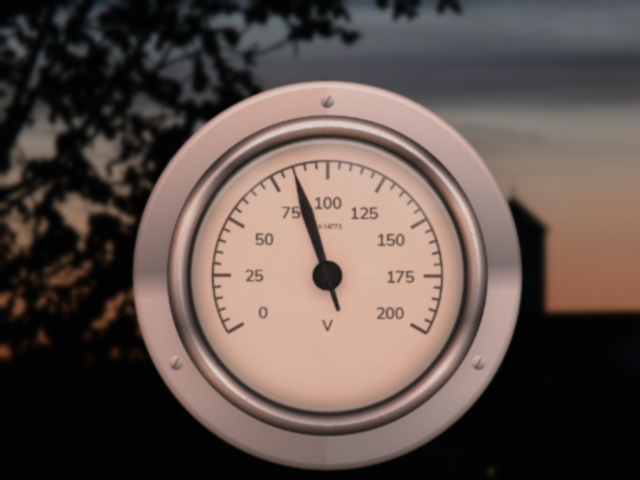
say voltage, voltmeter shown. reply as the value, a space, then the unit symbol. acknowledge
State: 85 V
